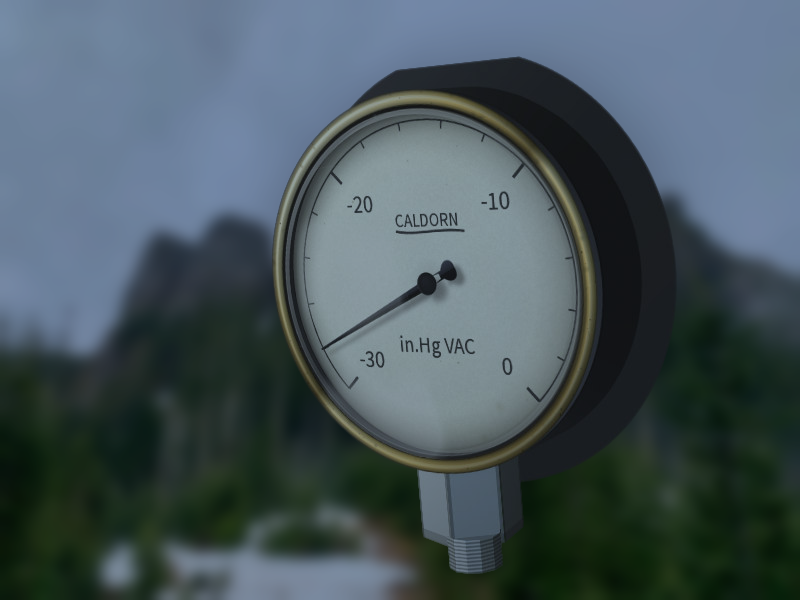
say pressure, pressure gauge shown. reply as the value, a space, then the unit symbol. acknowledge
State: -28 inHg
